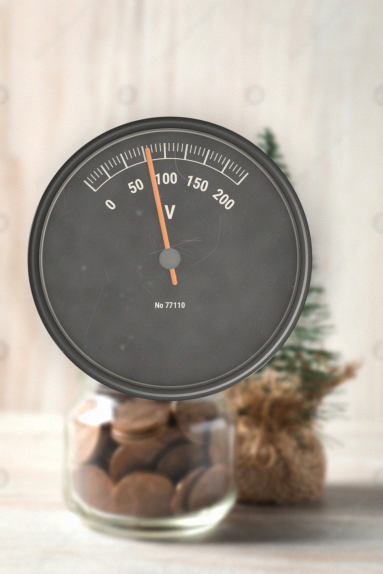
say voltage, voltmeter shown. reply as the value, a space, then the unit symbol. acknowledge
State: 80 V
